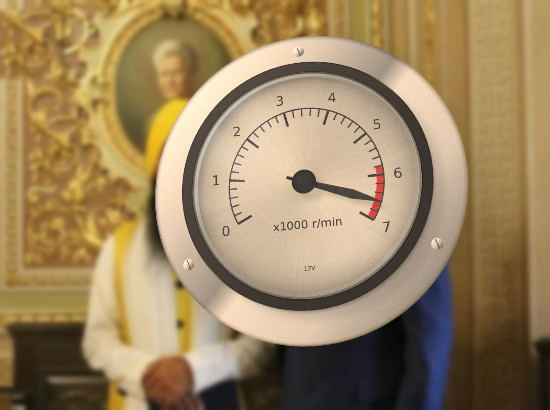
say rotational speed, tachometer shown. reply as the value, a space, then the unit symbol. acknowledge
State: 6600 rpm
